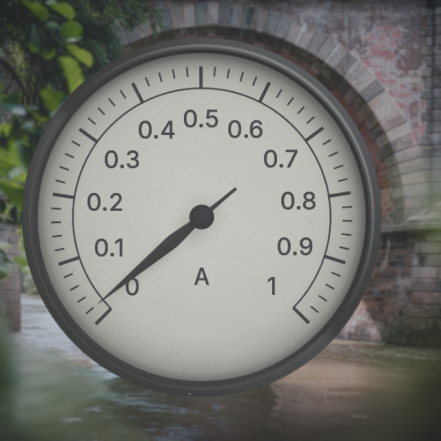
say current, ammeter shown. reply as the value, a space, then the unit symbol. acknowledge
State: 0.02 A
